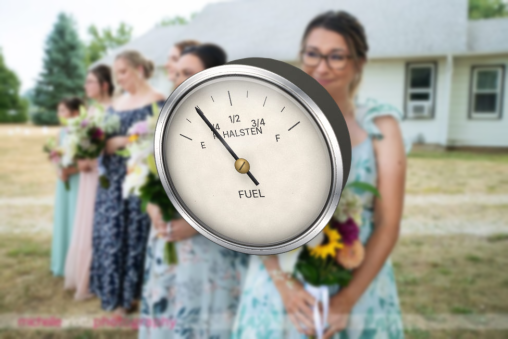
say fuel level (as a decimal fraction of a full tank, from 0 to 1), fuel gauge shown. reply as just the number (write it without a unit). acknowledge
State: 0.25
